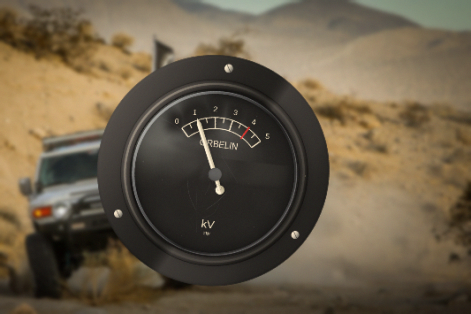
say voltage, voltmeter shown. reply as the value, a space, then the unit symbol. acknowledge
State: 1 kV
